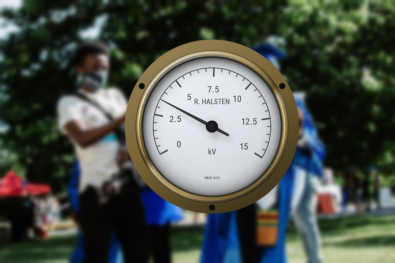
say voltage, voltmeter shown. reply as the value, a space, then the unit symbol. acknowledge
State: 3.5 kV
